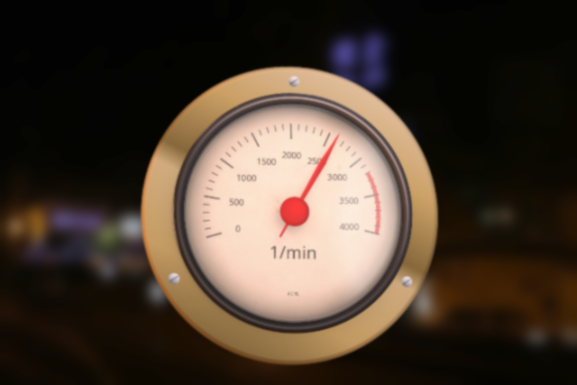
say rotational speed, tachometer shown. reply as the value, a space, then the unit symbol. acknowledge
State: 2600 rpm
